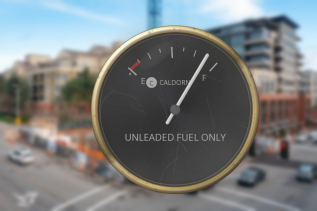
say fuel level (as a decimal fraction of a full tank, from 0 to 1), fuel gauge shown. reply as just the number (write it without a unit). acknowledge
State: 0.875
